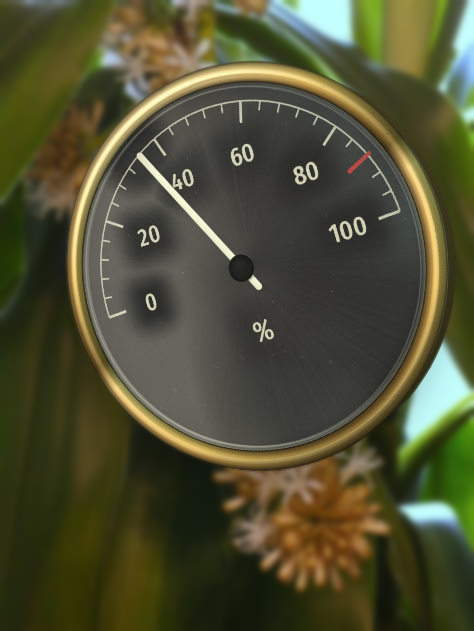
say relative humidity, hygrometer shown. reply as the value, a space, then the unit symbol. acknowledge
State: 36 %
